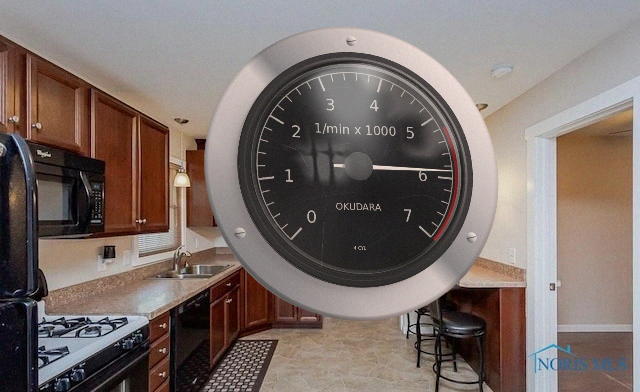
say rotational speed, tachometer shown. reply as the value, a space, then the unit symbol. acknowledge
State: 5900 rpm
